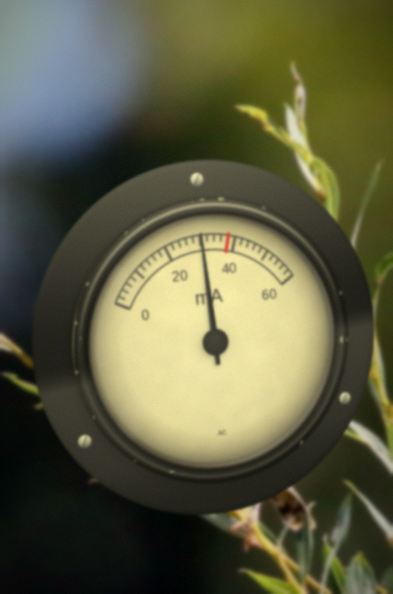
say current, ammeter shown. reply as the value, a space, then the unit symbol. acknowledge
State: 30 mA
